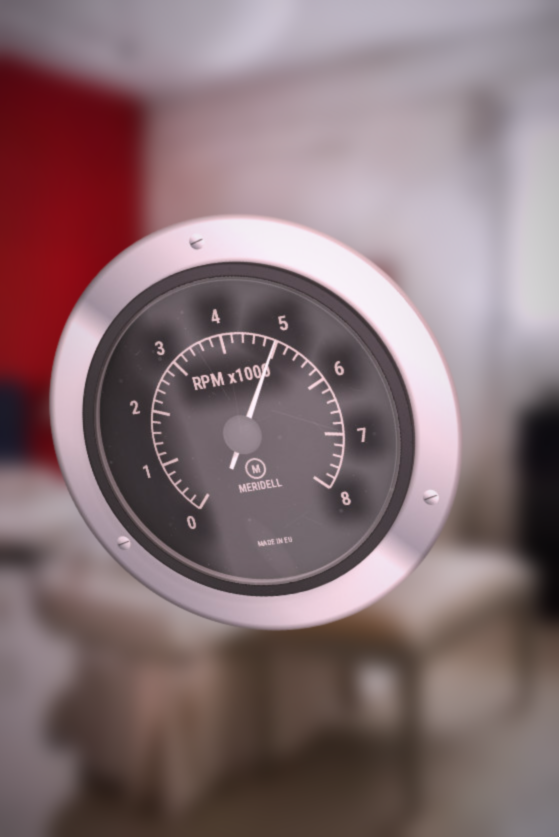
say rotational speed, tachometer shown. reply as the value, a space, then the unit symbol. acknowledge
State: 5000 rpm
